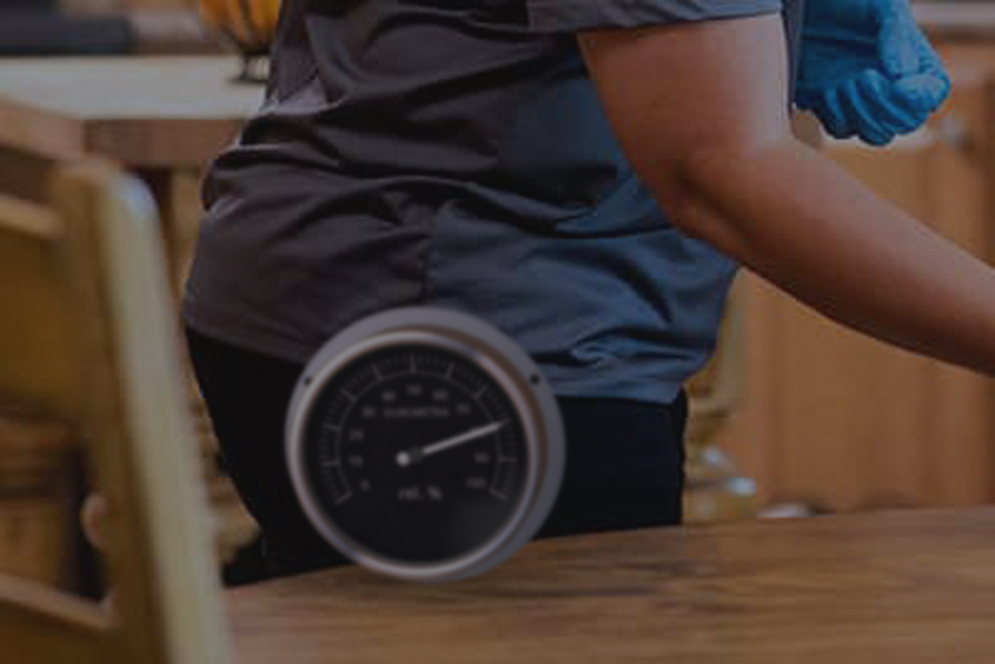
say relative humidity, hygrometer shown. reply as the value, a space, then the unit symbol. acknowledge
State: 80 %
